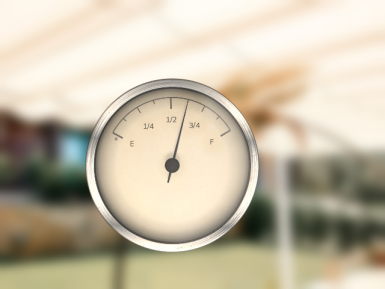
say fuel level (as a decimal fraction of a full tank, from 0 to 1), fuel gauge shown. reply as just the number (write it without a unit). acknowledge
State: 0.625
